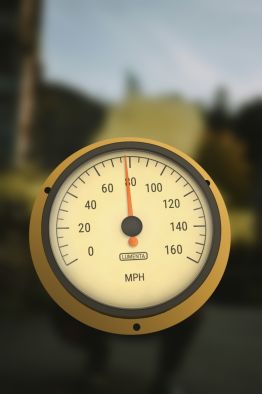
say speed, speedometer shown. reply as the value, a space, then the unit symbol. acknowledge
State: 77.5 mph
